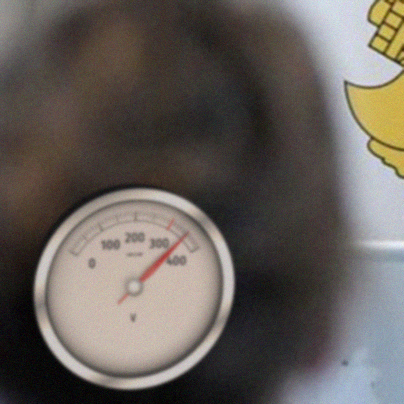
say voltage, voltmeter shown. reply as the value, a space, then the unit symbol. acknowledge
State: 350 V
